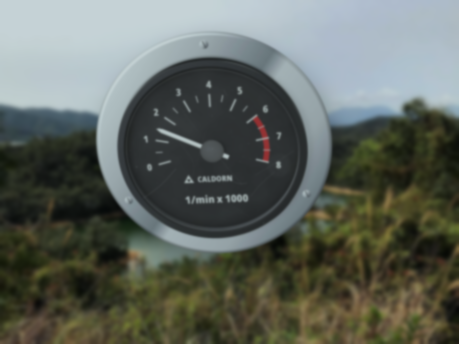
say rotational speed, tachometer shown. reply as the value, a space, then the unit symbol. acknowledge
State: 1500 rpm
